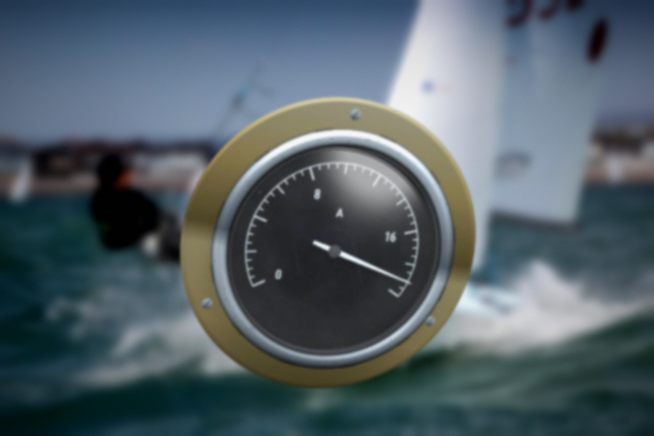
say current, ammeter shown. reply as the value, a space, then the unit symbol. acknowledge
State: 19 A
